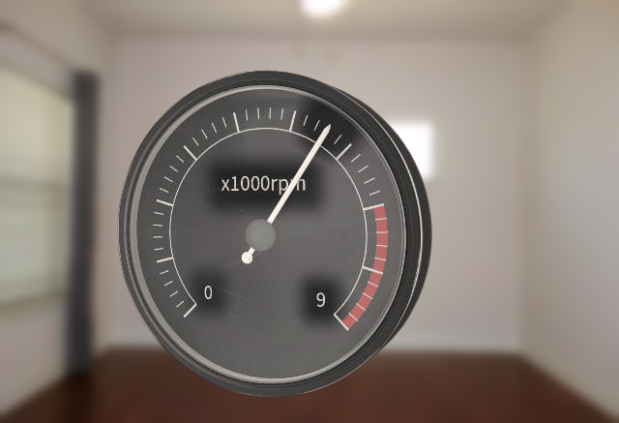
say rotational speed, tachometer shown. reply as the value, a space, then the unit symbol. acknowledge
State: 5600 rpm
